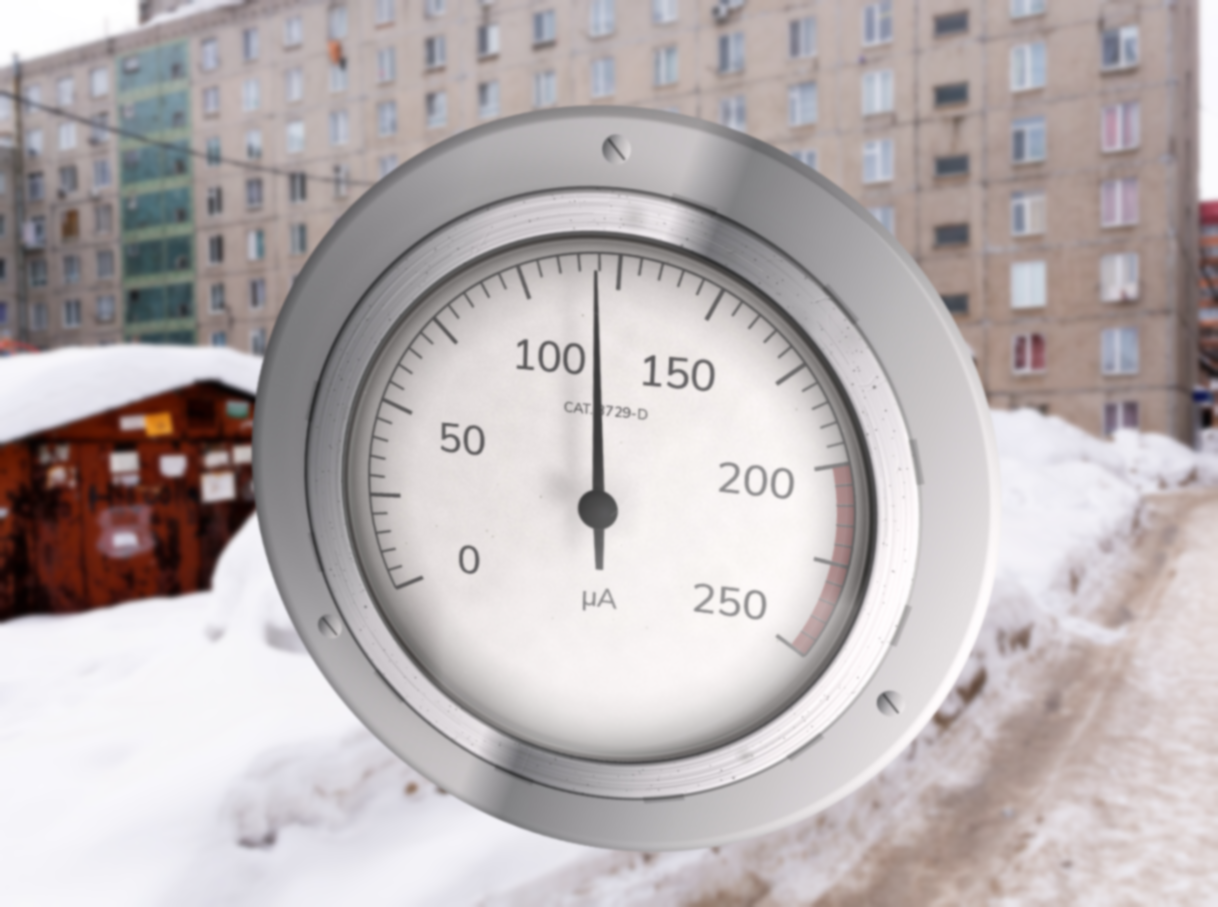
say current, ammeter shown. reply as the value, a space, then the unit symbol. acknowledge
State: 120 µA
